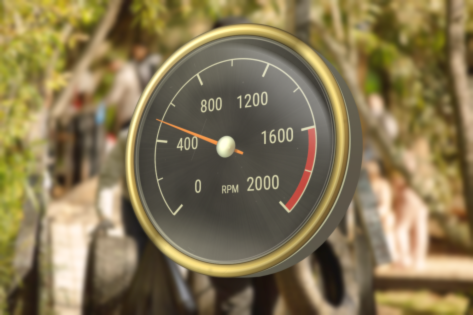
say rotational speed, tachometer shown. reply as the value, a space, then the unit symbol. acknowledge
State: 500 rpm
